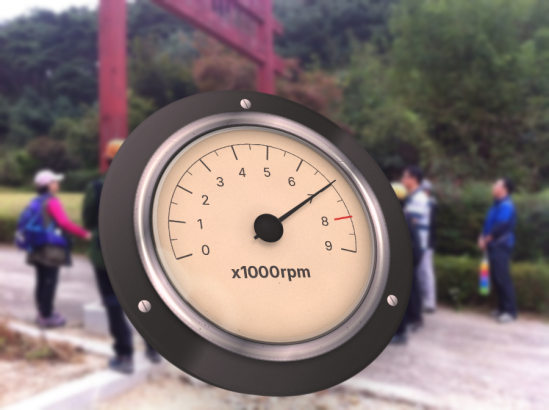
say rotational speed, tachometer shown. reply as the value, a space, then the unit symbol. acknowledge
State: 7000 rpm
